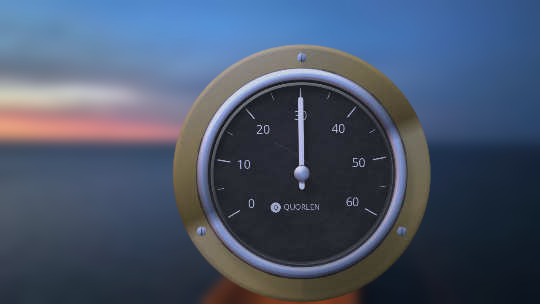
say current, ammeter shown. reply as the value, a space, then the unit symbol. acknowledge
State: 30 A
